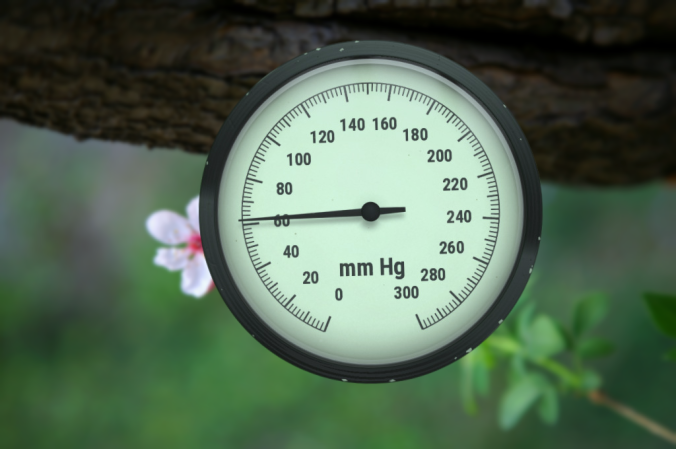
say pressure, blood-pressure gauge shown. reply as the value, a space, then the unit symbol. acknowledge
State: 62 mmHg
